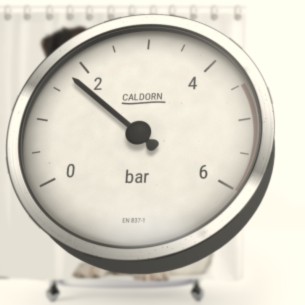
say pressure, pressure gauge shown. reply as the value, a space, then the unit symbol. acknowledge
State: 1.75 bar
